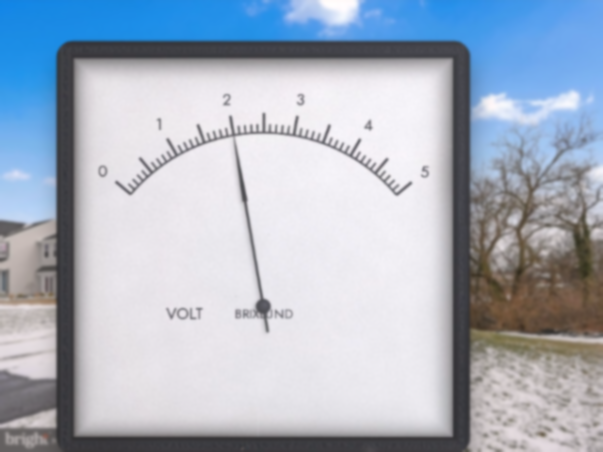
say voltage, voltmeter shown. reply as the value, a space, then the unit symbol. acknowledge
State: 2 V
